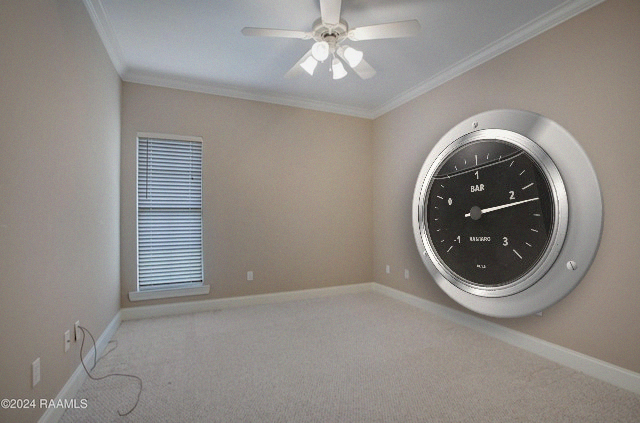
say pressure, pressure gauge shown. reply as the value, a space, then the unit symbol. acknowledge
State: 2.2 bar
